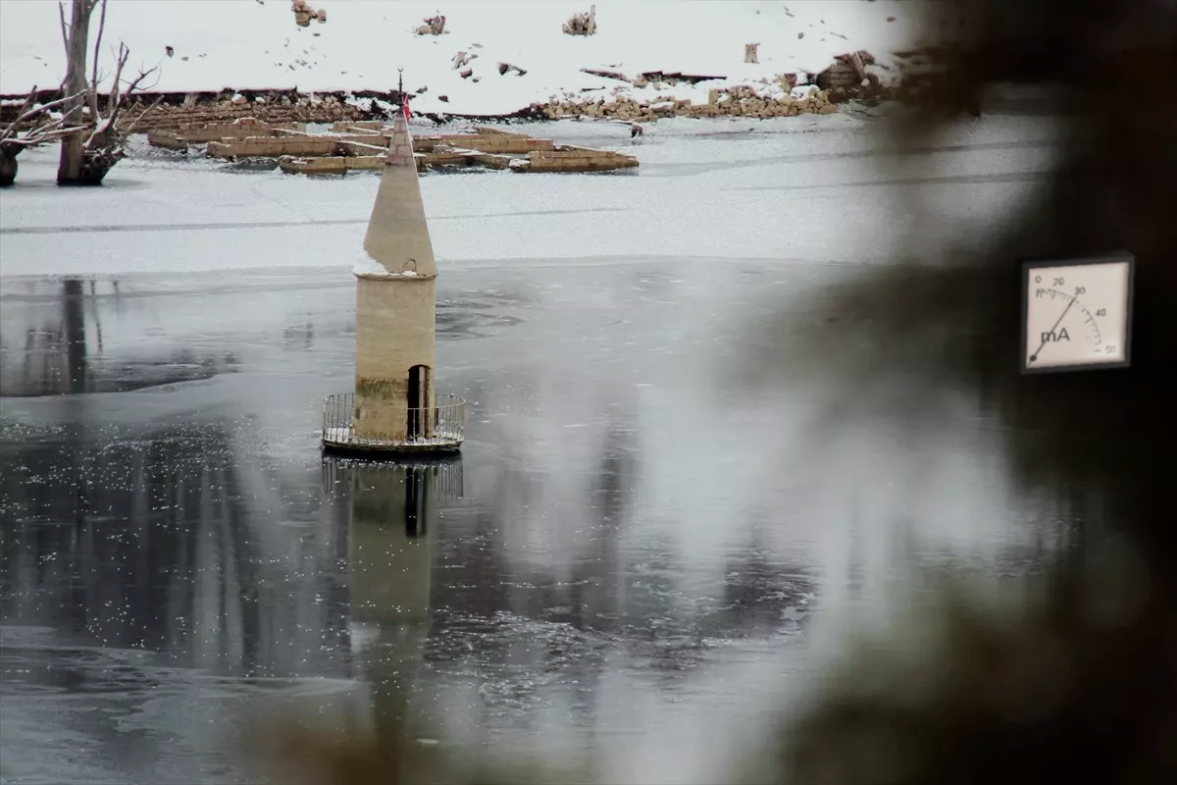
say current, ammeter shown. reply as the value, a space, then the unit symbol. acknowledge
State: 30 mA
